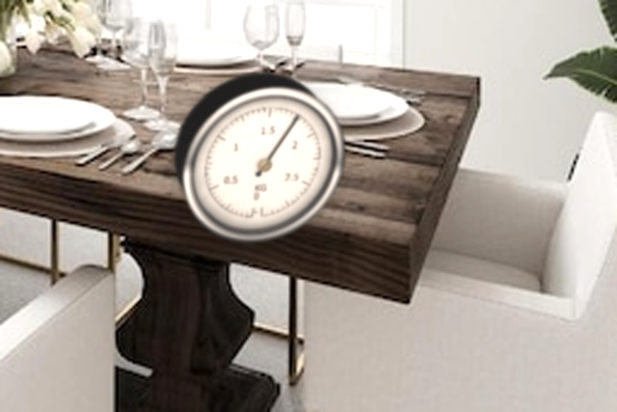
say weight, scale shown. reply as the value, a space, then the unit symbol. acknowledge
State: 1.75 kg
